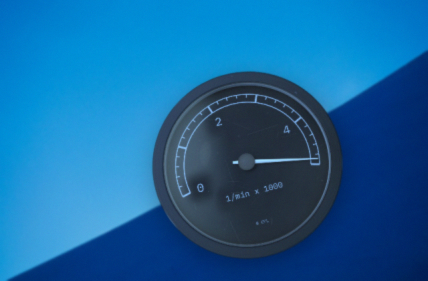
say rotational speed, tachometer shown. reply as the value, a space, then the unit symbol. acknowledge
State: 4900 rpm
